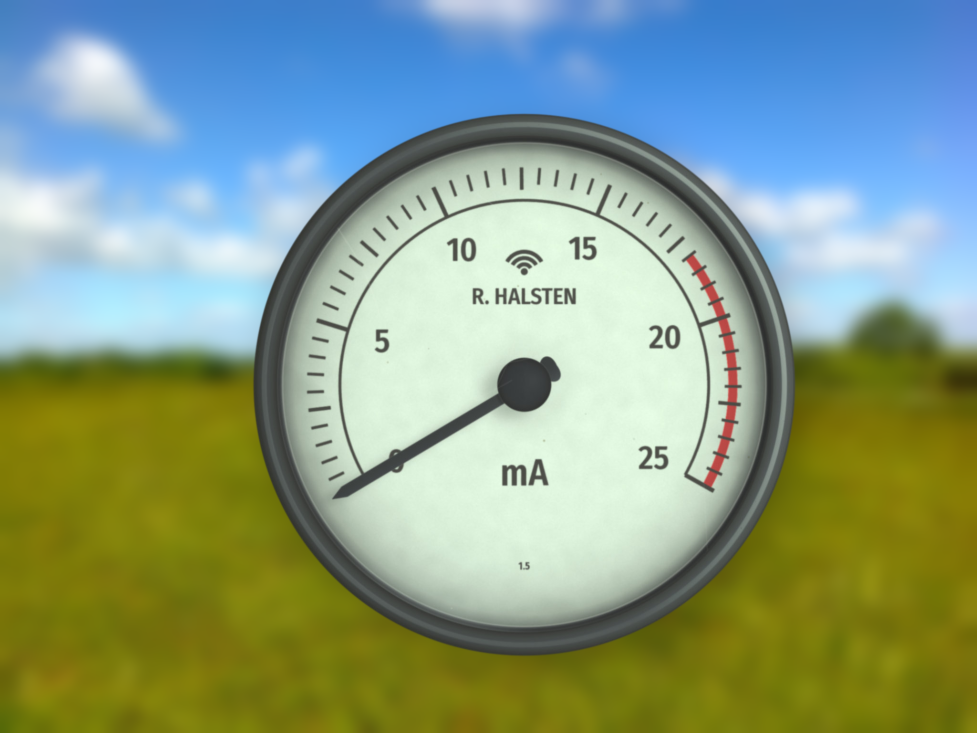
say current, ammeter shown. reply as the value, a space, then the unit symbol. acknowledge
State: 0 mA
